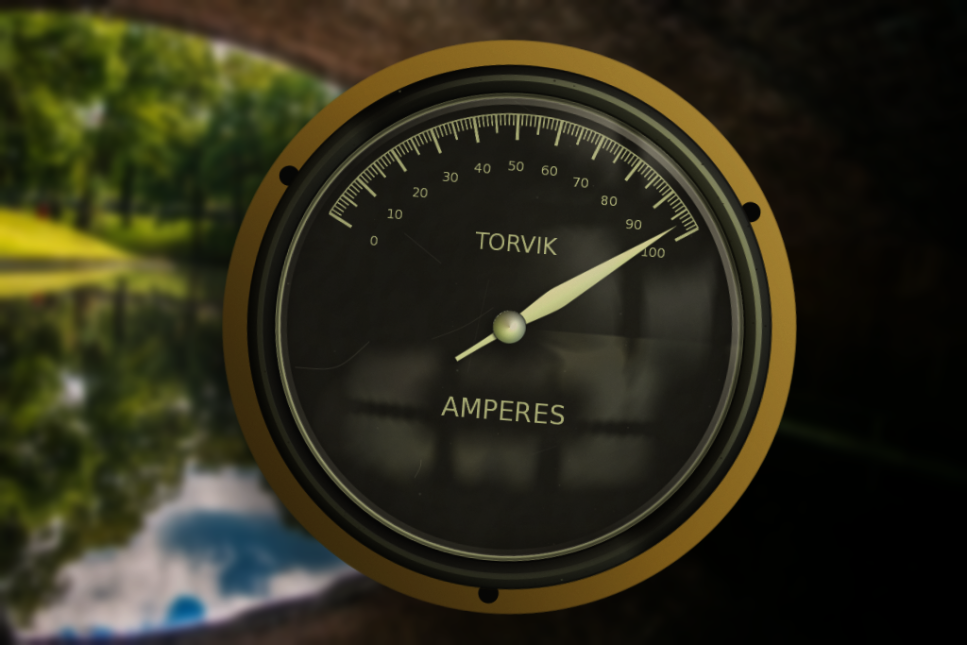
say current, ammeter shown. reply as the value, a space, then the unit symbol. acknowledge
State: 97 A
